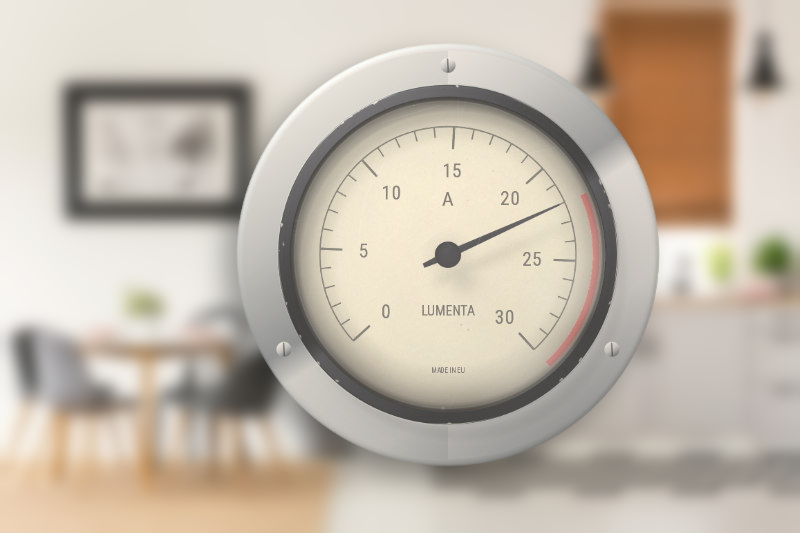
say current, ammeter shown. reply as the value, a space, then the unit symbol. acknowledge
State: 22 A
